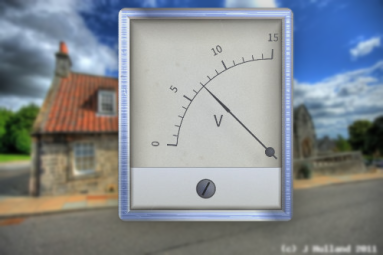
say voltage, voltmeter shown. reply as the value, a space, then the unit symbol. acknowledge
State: 7 V
